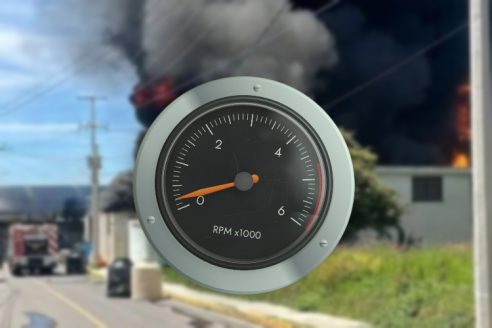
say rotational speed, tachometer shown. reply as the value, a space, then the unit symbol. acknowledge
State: 200 rpm
